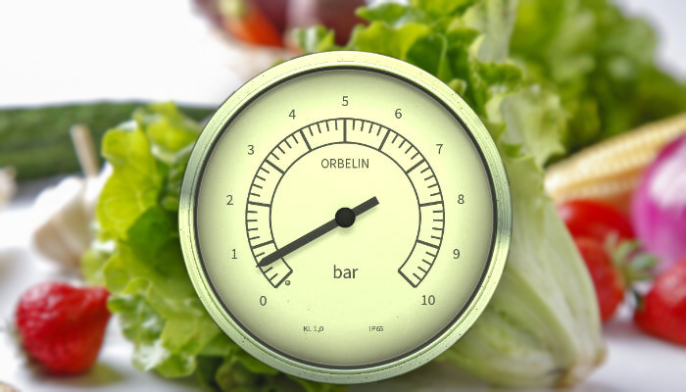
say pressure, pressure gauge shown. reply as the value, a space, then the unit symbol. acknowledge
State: 0.6 bar
